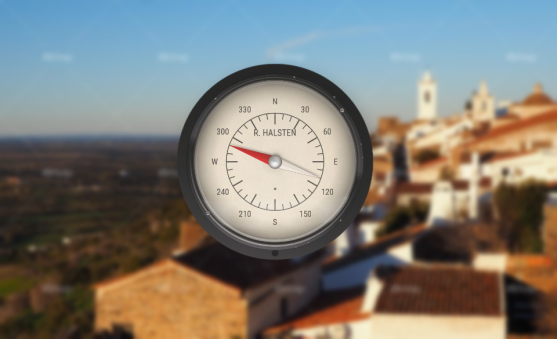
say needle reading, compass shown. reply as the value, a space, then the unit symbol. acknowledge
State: 290 °
